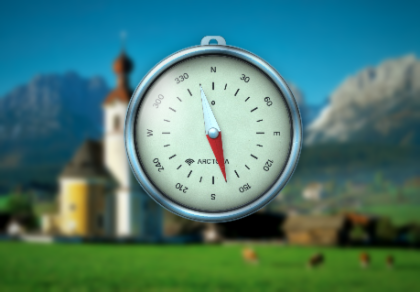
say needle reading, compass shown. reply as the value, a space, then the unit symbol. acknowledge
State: 165 °
